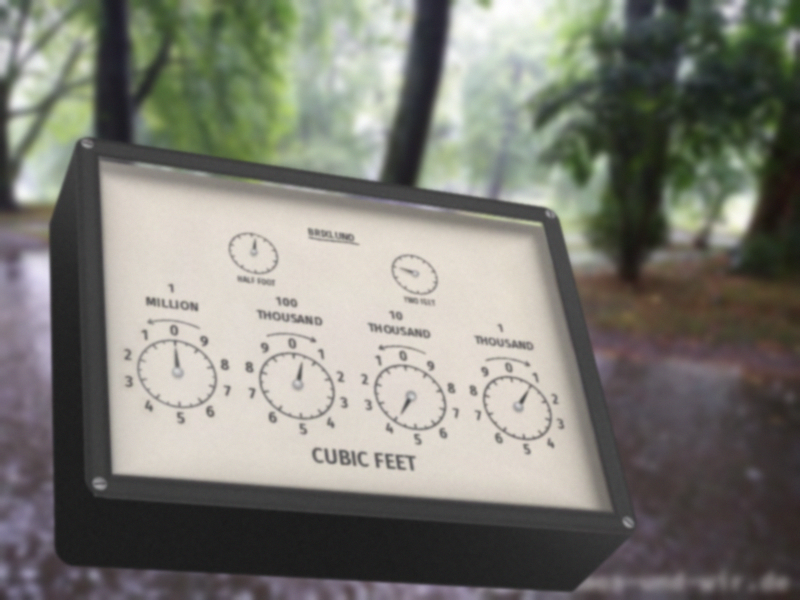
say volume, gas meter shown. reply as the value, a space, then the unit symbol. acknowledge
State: 4100 ft³
